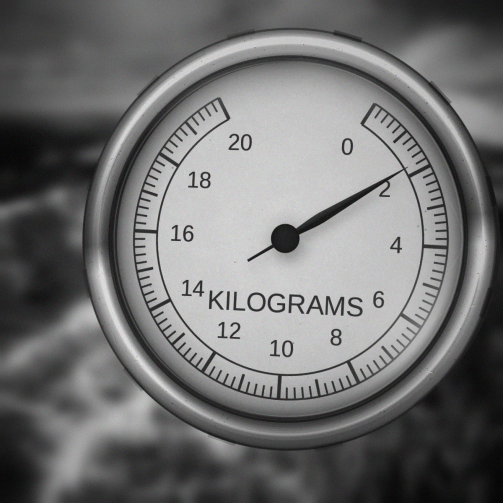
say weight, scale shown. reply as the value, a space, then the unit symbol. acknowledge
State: 1.8 kg
